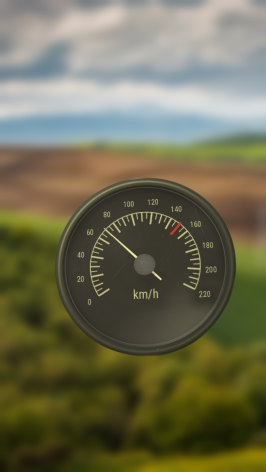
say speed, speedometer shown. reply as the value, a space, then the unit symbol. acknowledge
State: 70 km/h
